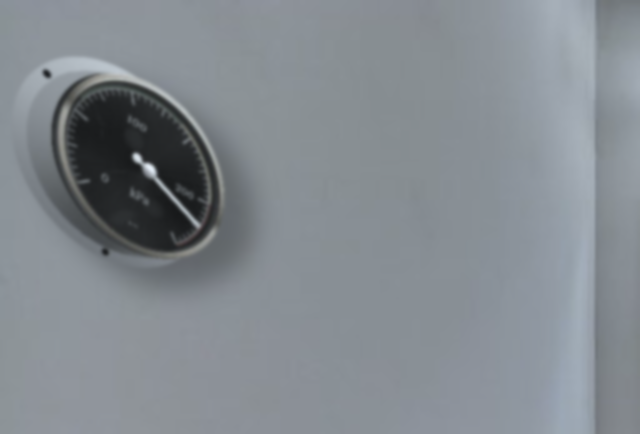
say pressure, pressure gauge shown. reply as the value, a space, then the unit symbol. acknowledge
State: 225 kPa
